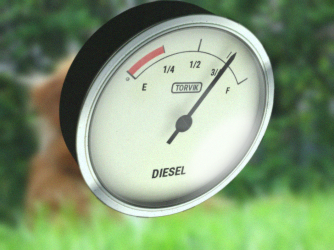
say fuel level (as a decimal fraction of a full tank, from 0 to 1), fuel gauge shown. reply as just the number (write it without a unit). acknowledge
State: 0.75
